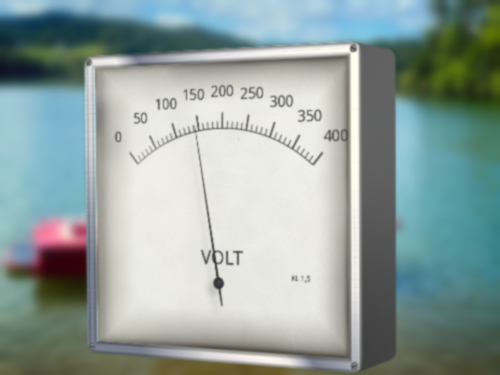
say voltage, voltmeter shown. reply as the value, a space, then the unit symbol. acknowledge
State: 150 V
